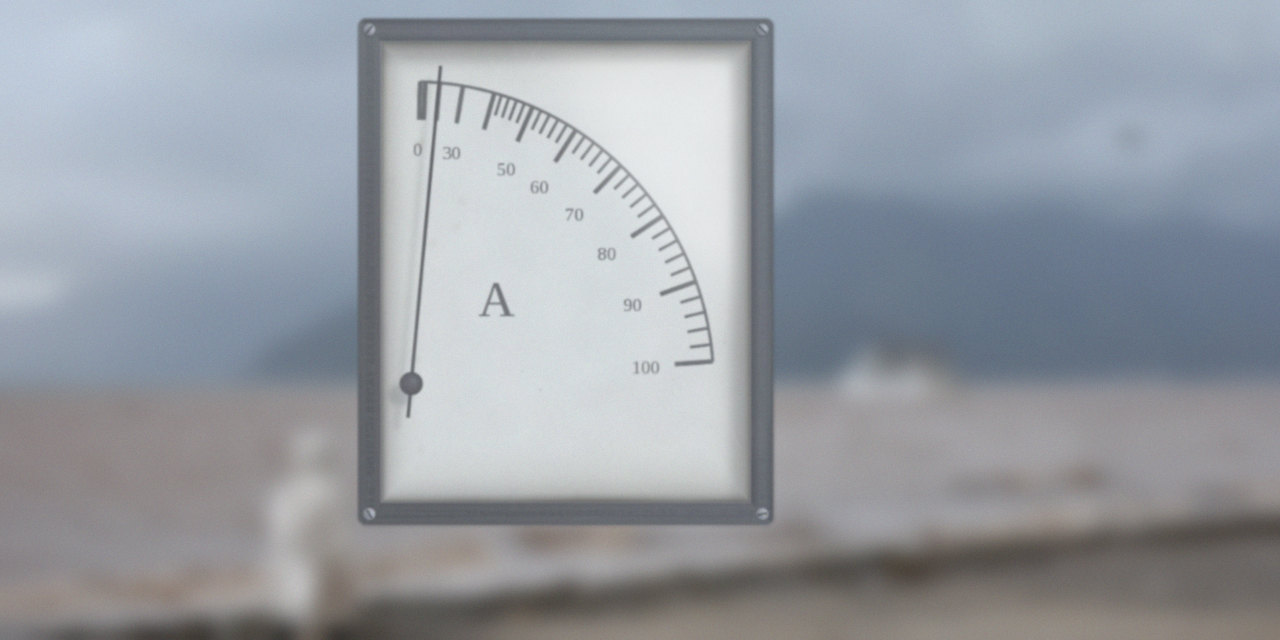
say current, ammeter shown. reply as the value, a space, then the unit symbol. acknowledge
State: 20 A
